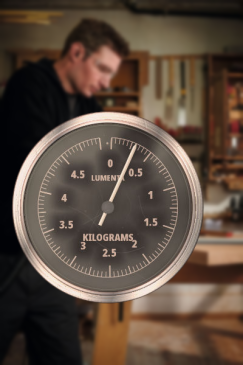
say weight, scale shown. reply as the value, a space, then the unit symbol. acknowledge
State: 0.3 kg
